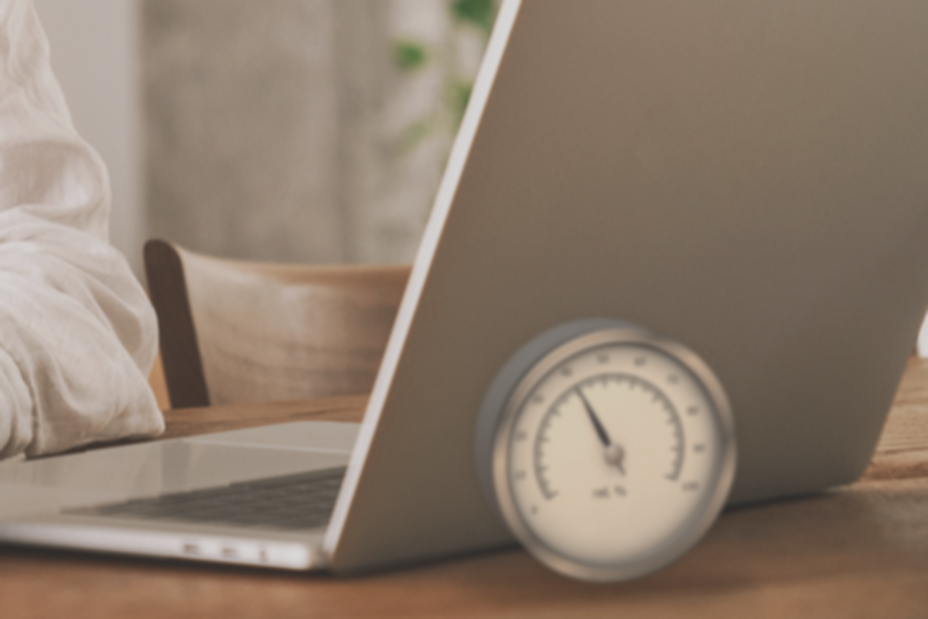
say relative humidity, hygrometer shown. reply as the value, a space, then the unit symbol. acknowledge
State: 40 %
